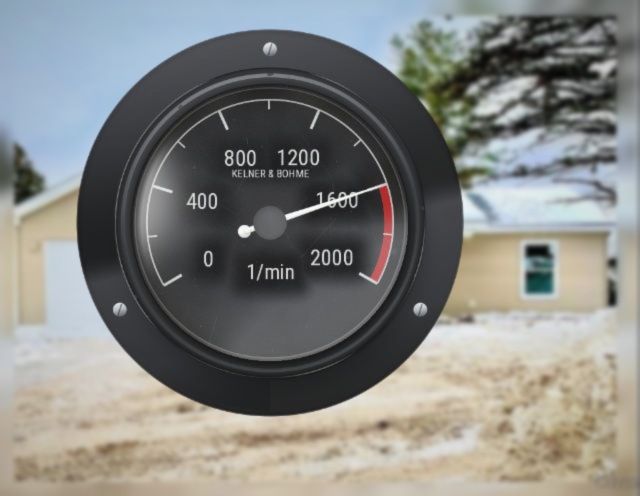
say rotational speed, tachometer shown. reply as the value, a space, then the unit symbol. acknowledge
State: 1600 rpm
